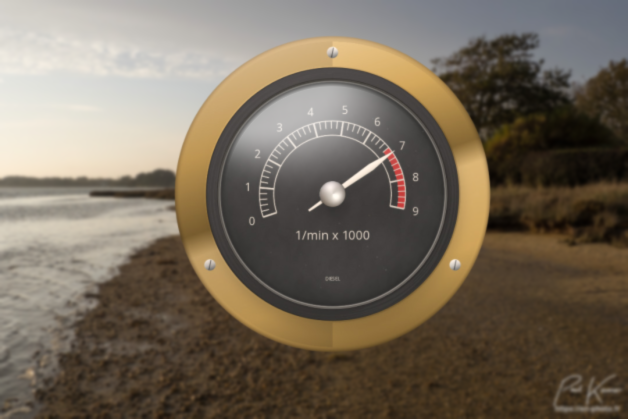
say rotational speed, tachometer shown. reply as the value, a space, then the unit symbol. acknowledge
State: 7000 rpm
